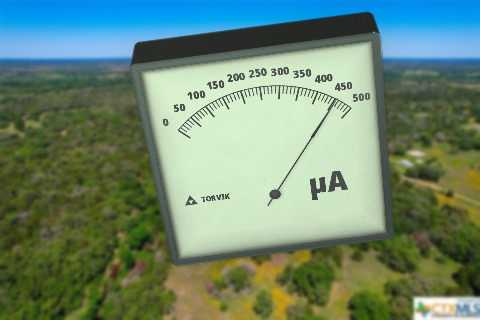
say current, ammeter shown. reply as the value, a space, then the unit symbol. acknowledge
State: 450 µA
